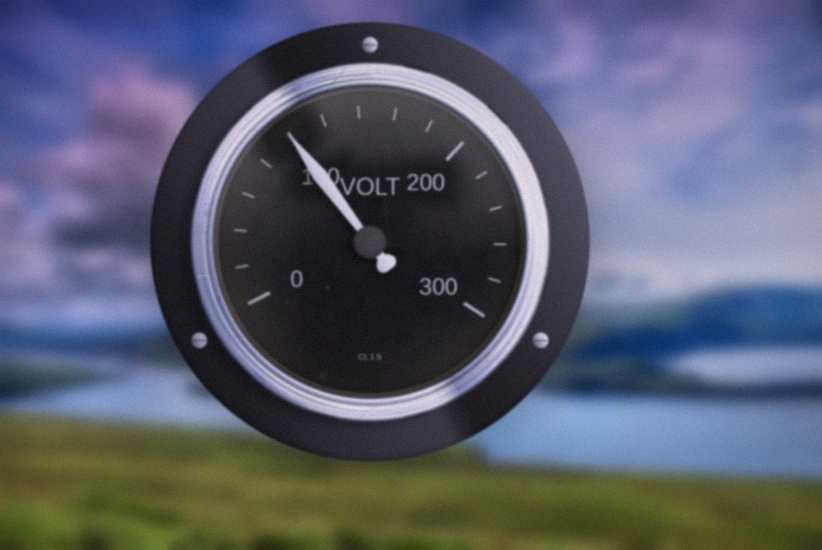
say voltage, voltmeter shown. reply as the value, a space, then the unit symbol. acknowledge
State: 100 V
